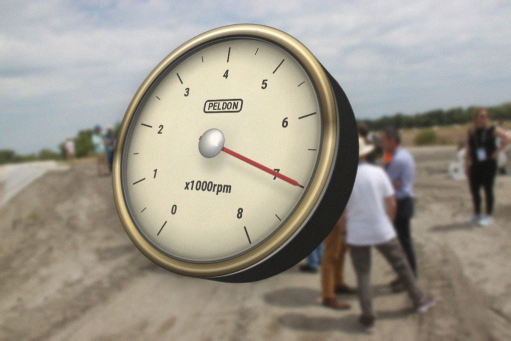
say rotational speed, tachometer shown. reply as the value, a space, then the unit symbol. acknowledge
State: 7000 rpm
